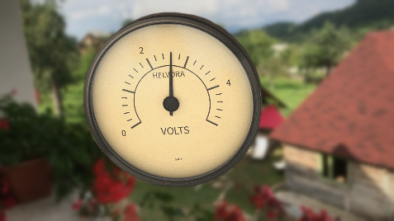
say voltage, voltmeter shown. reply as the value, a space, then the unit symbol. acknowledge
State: 2.6 V
